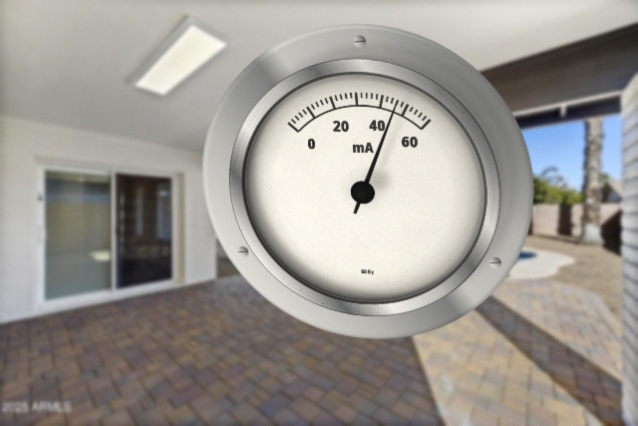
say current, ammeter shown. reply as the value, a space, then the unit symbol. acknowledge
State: 46 mA
